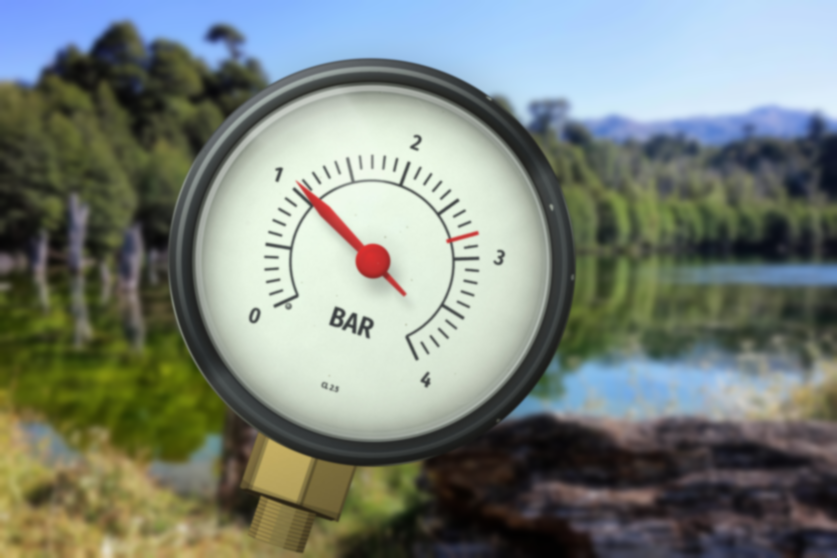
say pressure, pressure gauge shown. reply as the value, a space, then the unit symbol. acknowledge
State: 1.05 bar
